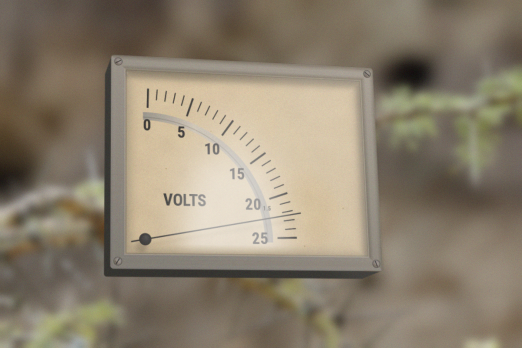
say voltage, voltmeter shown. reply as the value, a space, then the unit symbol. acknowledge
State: 22.5 V
